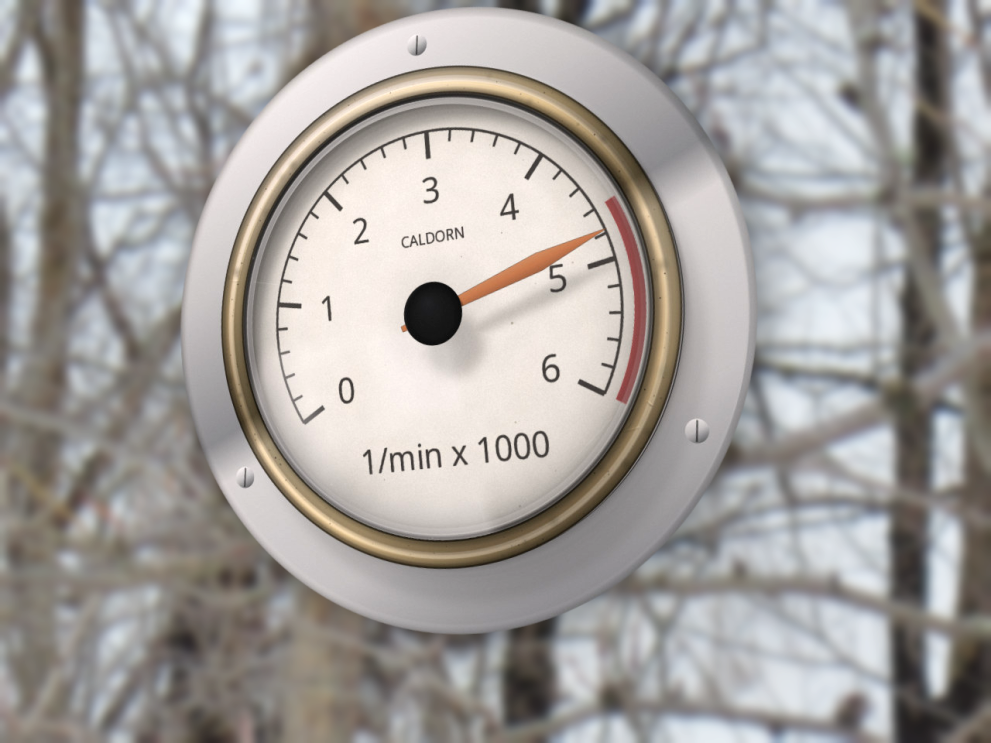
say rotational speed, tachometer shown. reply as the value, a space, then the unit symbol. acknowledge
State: 4800 rpm
